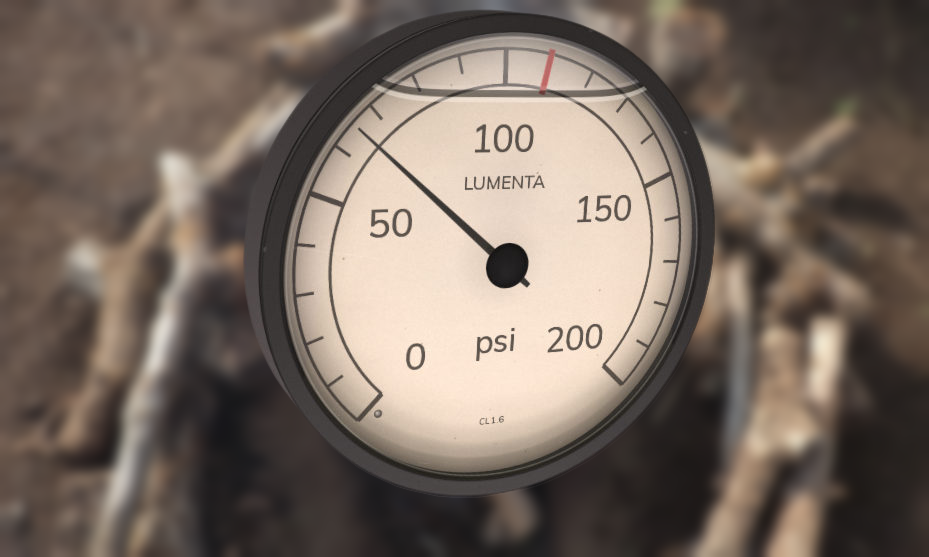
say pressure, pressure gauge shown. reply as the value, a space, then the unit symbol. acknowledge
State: 65 psi
